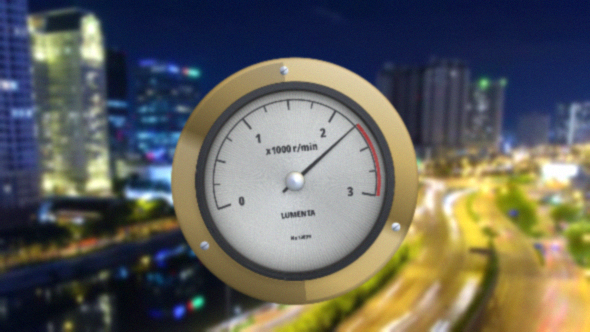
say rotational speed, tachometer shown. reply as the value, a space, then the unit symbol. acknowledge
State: 2250 rpm
